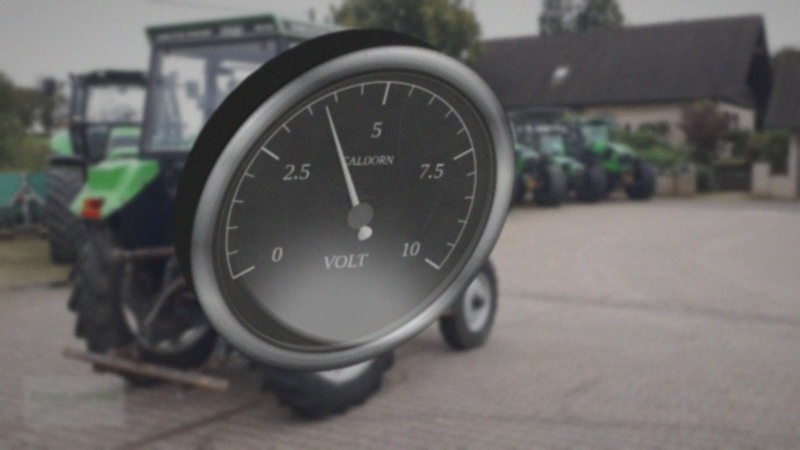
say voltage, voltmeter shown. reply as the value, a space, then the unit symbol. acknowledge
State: 3.75 V
